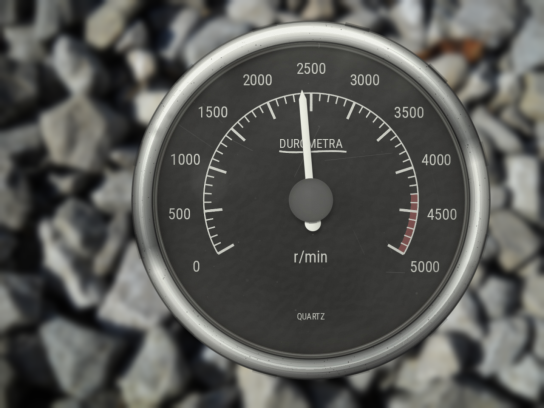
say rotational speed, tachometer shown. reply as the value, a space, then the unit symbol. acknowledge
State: 2400 rpm
